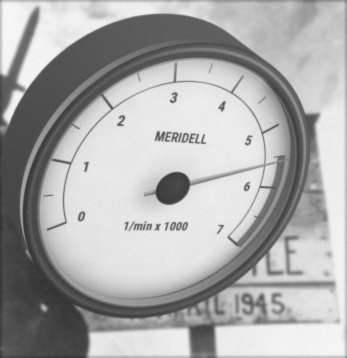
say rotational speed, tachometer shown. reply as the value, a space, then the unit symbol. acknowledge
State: 5500 rpm
